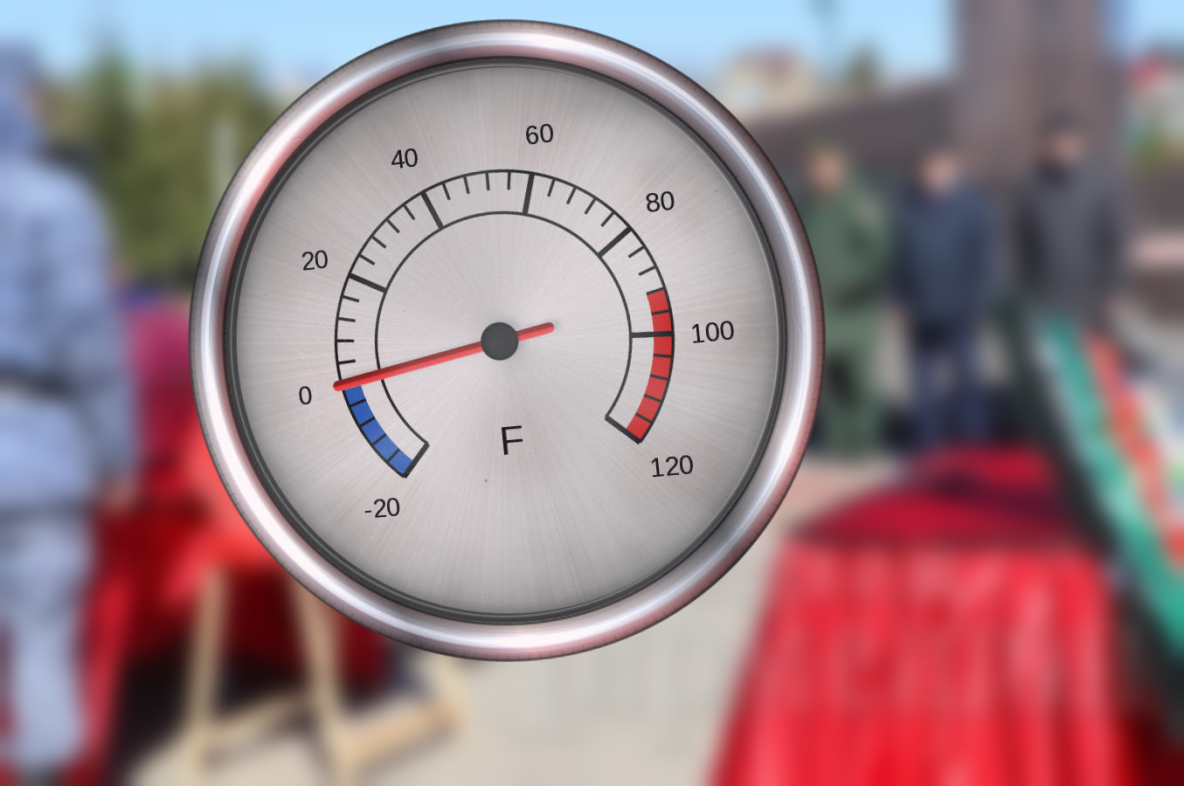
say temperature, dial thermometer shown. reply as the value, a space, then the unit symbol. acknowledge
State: 0 °F
